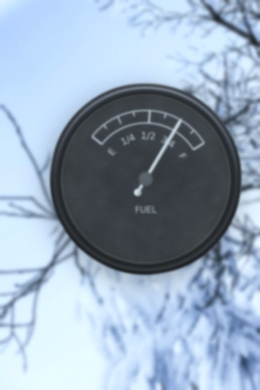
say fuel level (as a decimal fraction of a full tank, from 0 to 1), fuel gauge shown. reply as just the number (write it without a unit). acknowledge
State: 0.75
